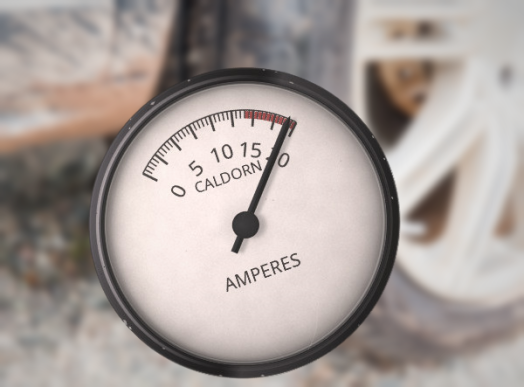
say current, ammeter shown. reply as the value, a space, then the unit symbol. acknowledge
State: 19 A
